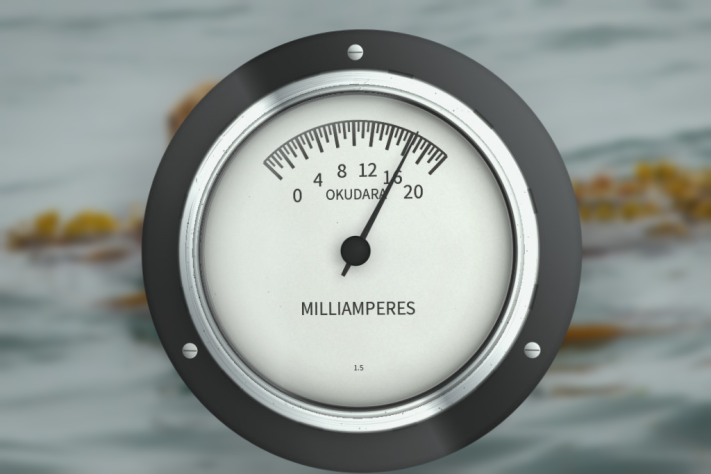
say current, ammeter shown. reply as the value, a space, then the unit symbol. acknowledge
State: 16.5 mA
